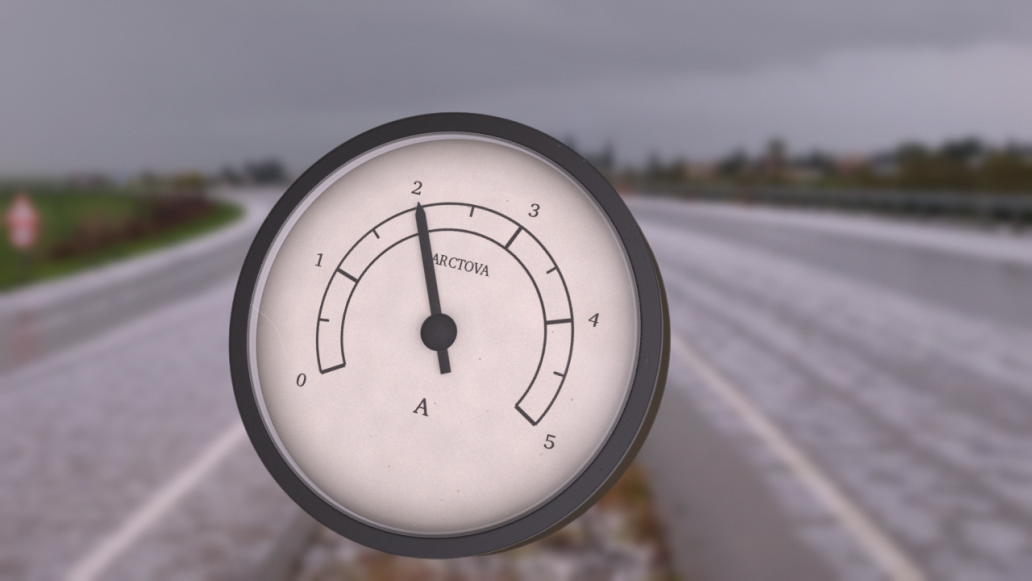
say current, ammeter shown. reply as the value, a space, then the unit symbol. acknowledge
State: 2 A
